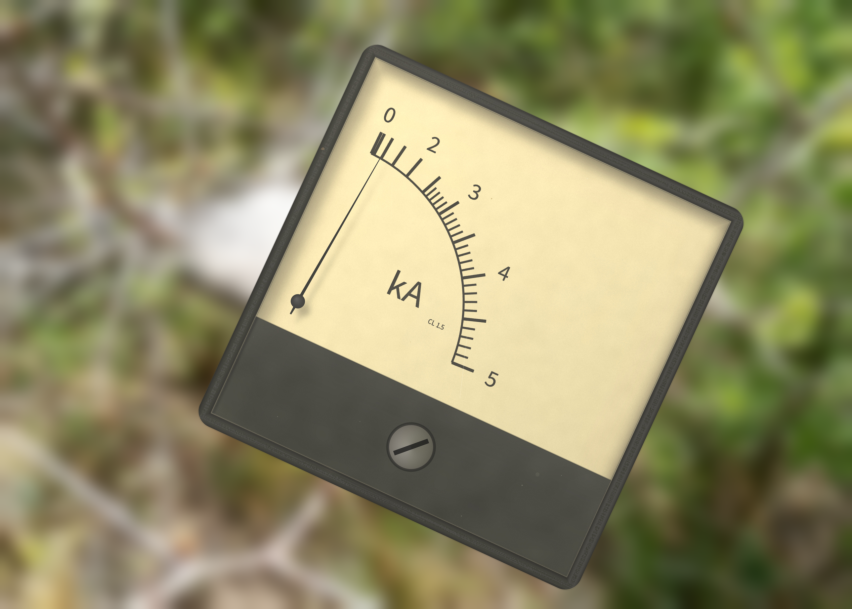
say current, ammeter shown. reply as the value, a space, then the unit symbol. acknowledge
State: 1 kA
